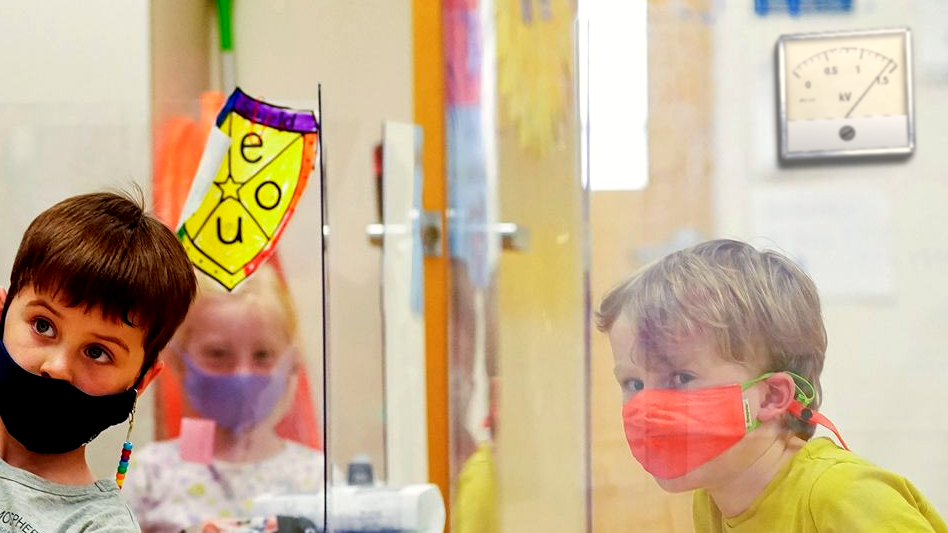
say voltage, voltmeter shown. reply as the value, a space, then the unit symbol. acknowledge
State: 1.4 kV
